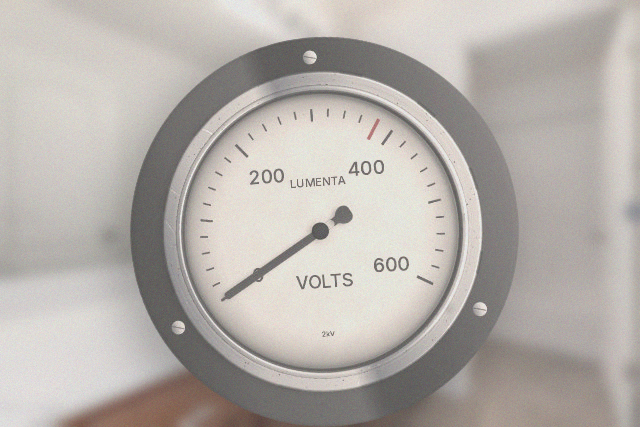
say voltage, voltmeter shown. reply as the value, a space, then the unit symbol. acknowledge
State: 0 V
